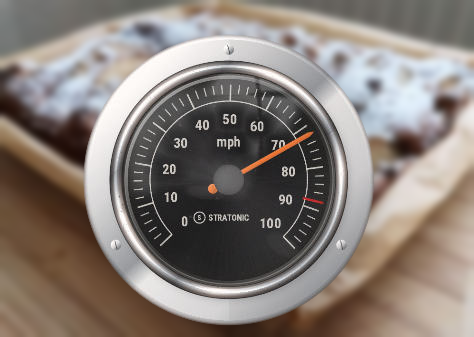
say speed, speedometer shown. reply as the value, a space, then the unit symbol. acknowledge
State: 72 mph
